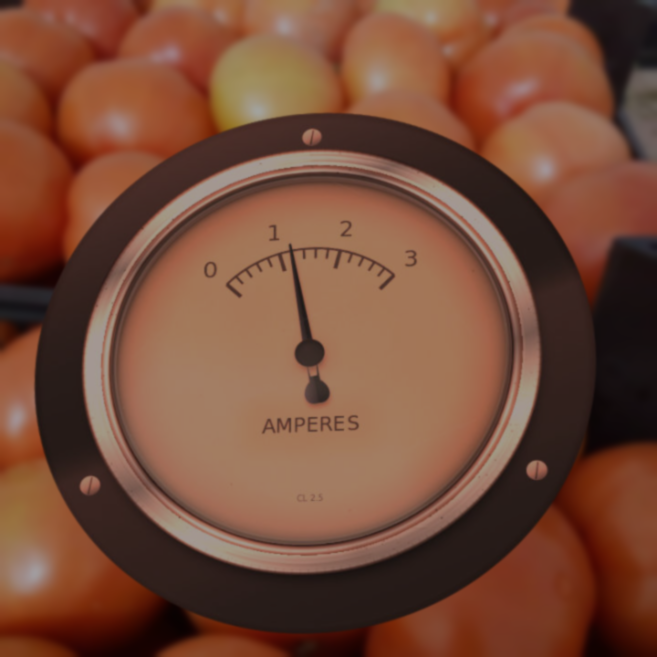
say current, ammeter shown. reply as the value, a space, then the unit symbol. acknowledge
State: 1.2 A
